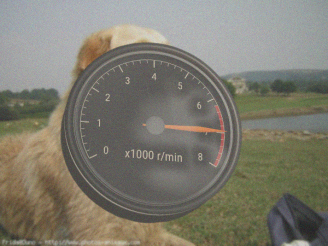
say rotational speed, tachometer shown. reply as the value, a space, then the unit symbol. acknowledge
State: 7000 rpm
